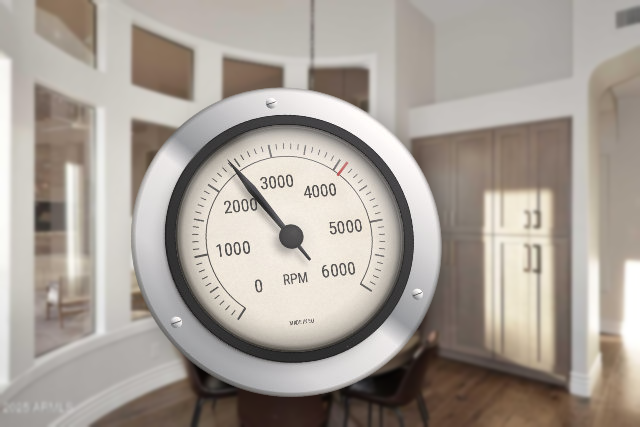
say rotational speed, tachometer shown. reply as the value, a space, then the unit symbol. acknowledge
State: 2400 rpm
